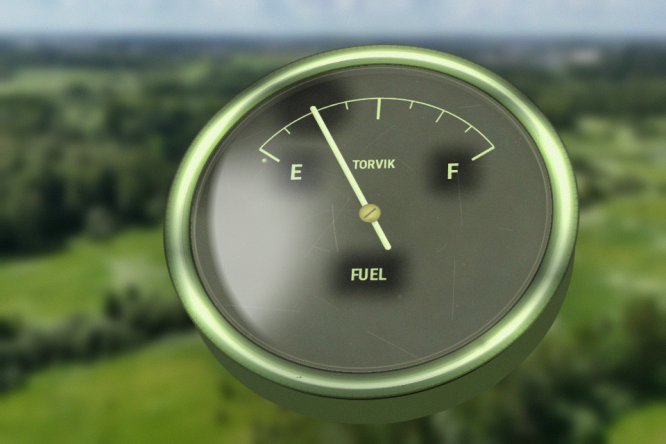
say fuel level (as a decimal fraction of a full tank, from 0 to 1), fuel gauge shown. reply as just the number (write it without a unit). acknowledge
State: 0.25
